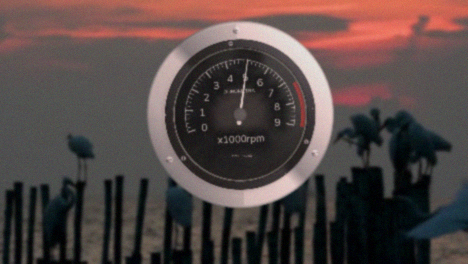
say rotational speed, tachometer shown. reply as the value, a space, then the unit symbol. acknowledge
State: 5000 rpm
